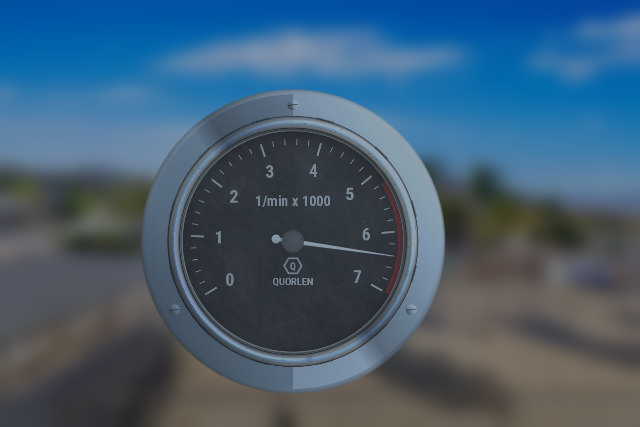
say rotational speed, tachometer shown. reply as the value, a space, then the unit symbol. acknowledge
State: 6400 rpm
